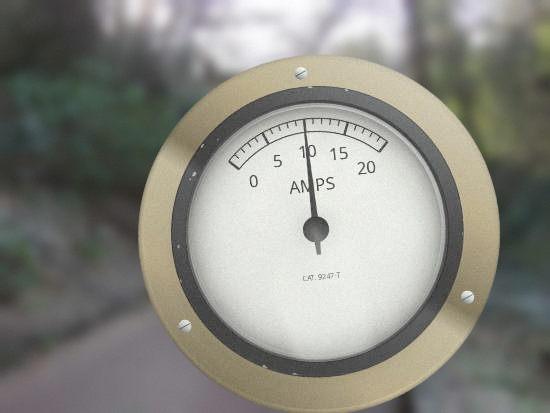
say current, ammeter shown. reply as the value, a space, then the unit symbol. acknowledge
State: 10 A
